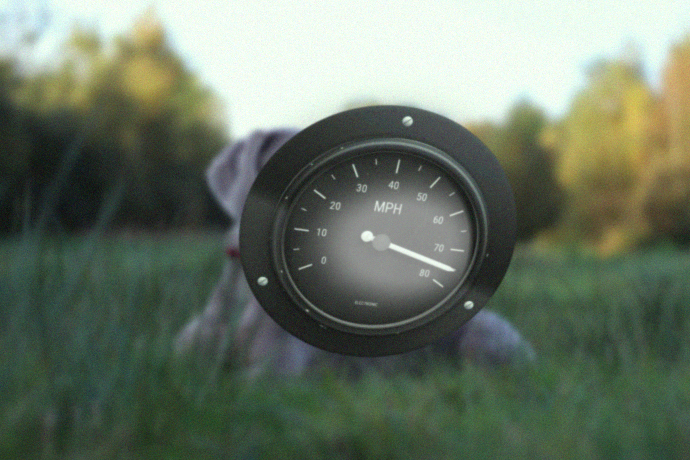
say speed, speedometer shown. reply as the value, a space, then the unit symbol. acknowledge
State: 75 mph
